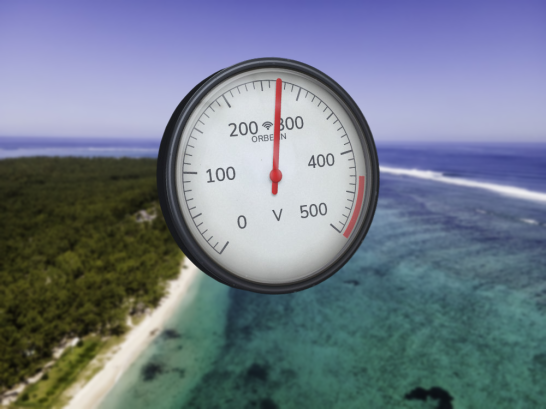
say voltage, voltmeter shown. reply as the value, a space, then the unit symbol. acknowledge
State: 270 V
